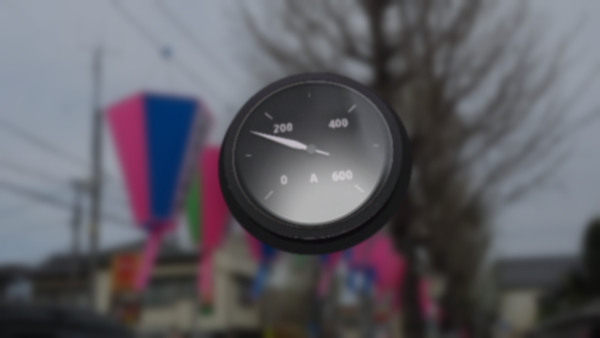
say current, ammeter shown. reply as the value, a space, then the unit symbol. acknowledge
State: 150 A
